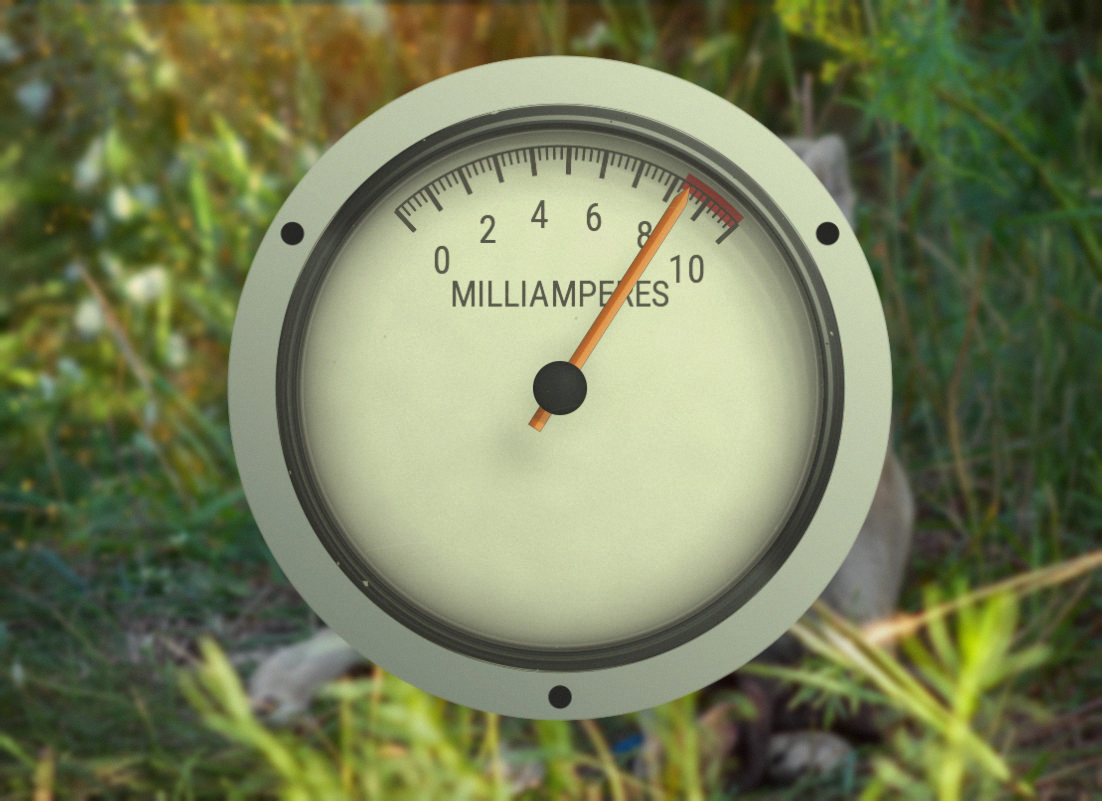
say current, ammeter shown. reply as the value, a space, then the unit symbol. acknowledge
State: 8.4 mA
